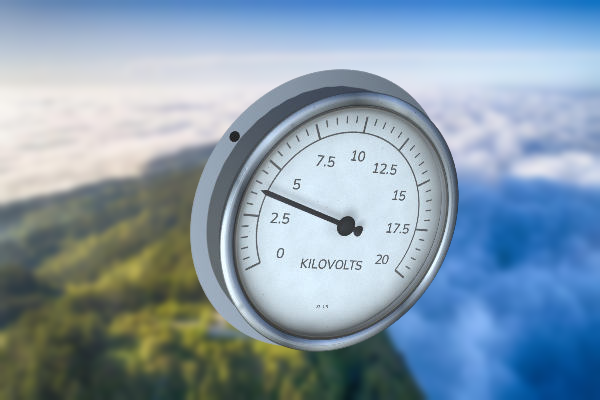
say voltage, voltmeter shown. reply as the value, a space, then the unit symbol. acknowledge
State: 3.75 kV
